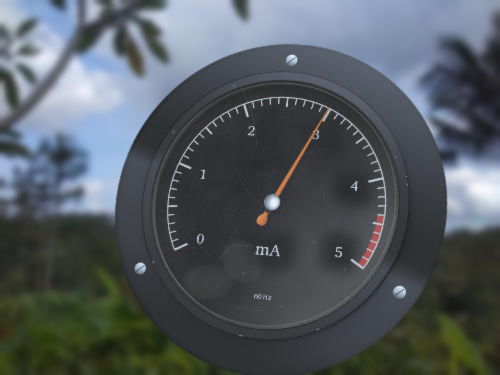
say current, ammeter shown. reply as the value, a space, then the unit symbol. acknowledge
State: 3 mA
